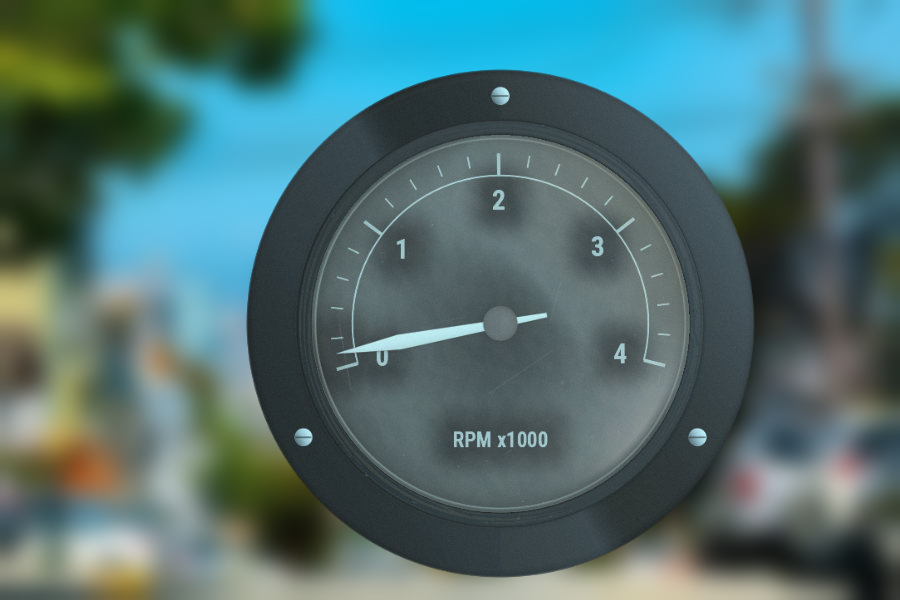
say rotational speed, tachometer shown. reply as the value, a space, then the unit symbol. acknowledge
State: 100 rpm
